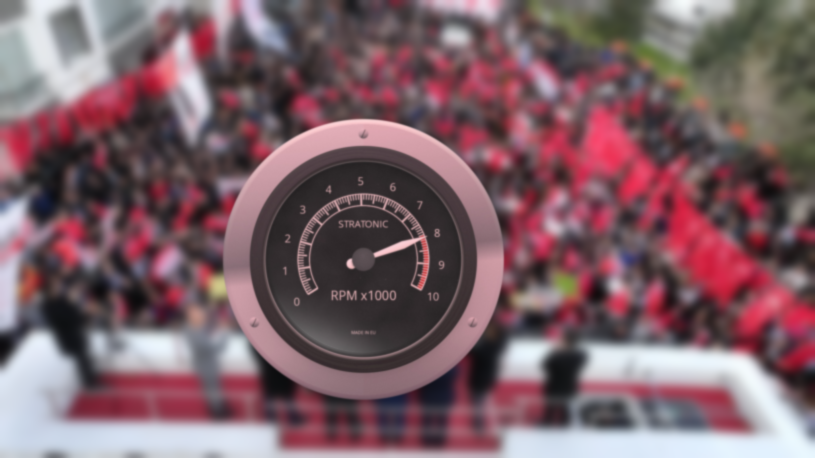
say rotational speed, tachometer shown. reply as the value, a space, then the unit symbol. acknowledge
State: 8000 rpm
